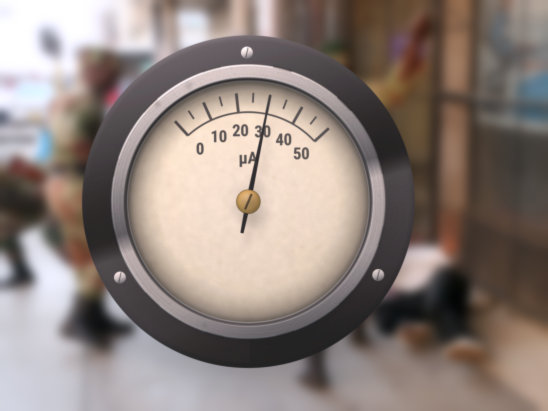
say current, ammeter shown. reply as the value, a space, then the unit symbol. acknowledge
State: 30 µA
